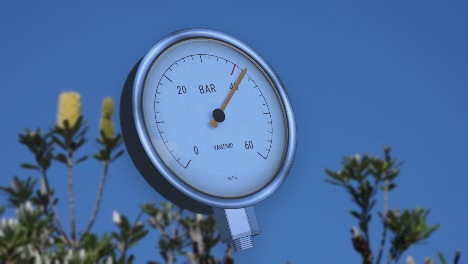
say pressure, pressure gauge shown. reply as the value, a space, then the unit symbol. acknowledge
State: 40 bar
